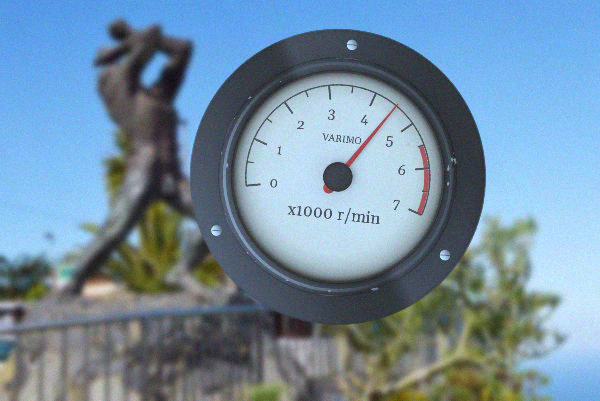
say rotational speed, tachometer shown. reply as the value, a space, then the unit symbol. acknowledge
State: 4500 rpm
